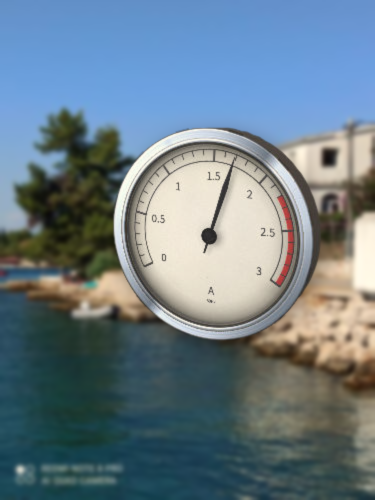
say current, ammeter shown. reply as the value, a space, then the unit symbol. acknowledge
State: 1.7 A
